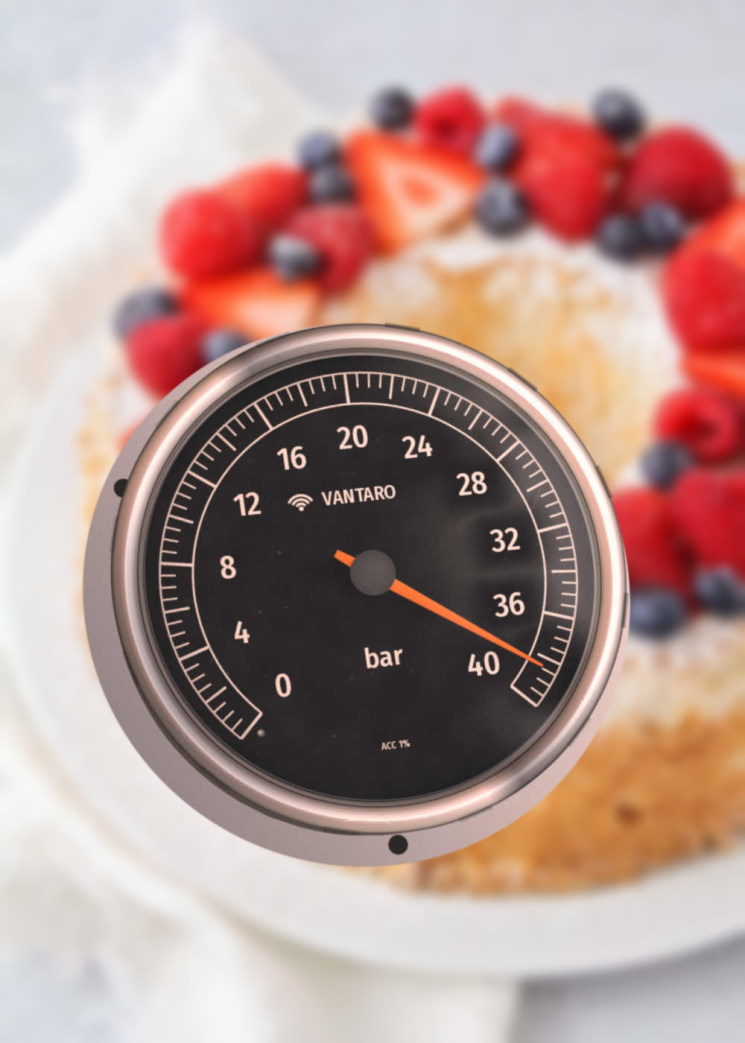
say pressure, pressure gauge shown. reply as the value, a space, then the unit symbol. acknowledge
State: 38.5 bar
